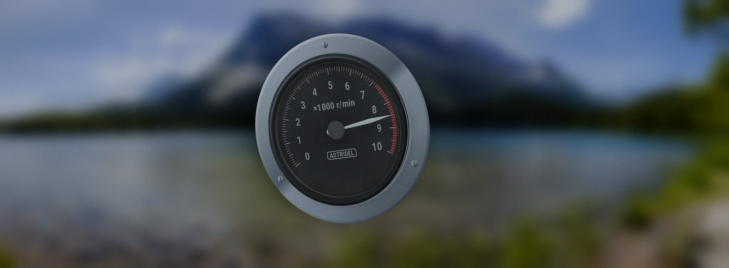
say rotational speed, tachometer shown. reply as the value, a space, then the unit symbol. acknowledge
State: 8500 rpm
